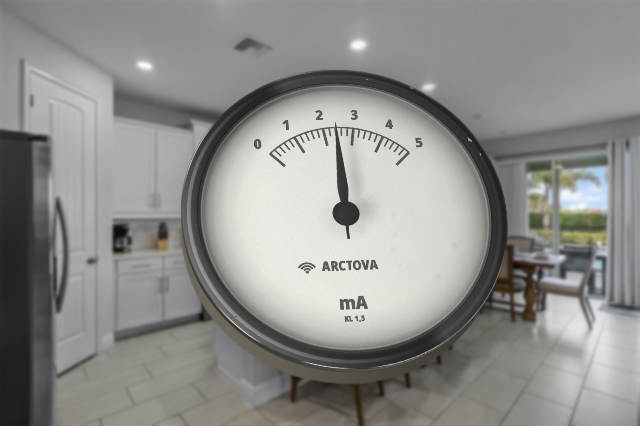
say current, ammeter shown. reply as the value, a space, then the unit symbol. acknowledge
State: 2.4 mA
